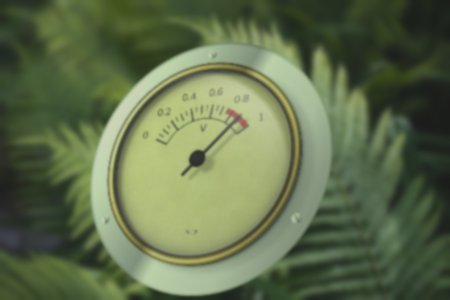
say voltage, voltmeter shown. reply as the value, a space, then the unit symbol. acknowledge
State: 0.9 V
